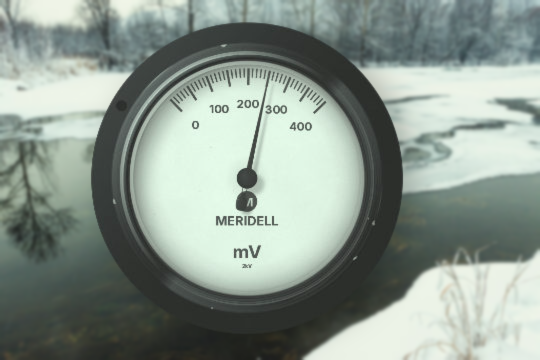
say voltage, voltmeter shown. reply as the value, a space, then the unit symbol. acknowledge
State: 250 mV
